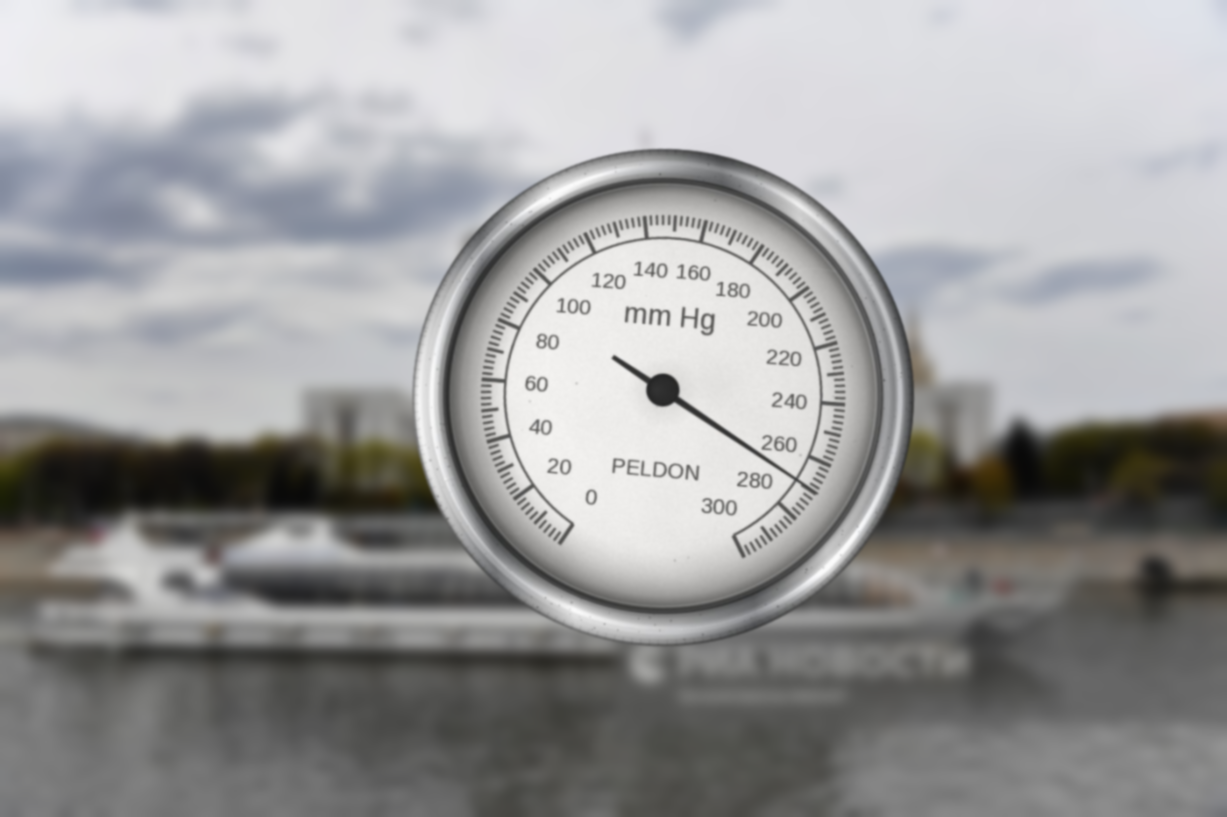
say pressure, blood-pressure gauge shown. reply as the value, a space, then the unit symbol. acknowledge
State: 270 mmHg
